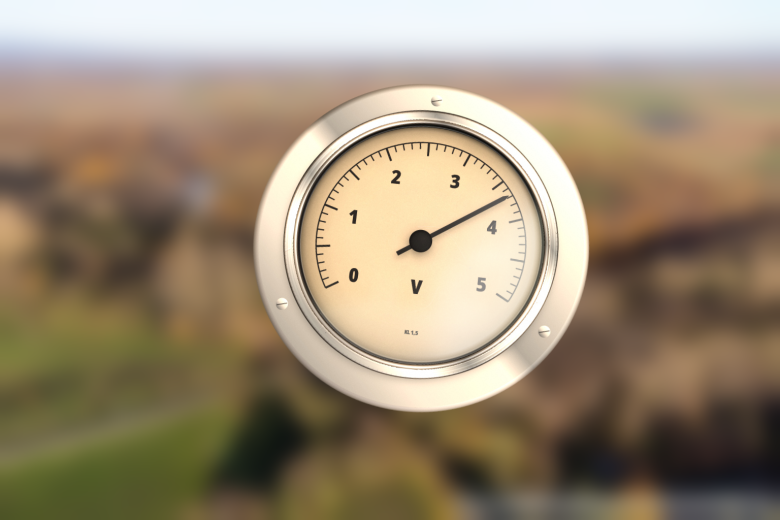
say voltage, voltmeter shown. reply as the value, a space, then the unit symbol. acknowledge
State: 3.7 V
